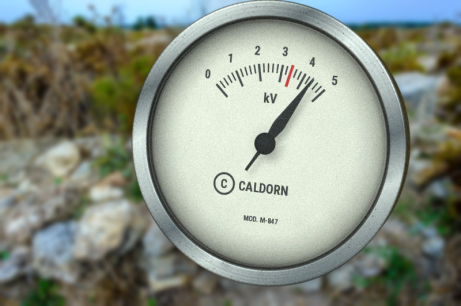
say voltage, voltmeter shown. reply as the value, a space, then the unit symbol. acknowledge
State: 4.4 kV
